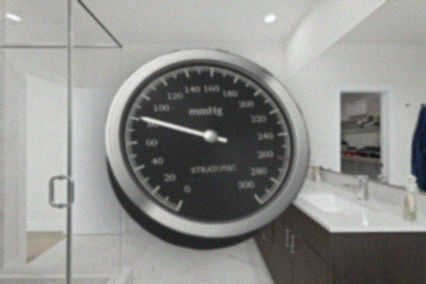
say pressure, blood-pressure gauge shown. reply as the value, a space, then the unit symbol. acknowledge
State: 80 mmHg
